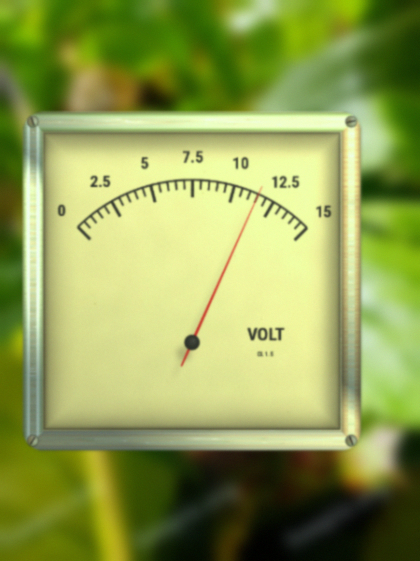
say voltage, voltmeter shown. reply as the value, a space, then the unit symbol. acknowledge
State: 11.5 V
